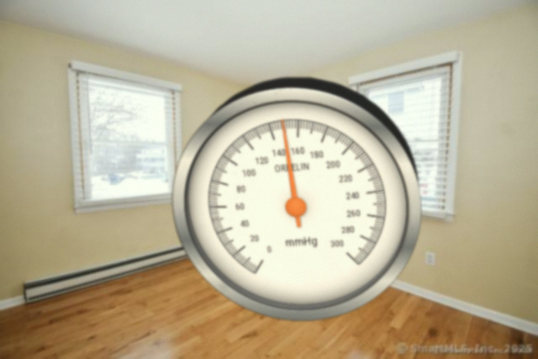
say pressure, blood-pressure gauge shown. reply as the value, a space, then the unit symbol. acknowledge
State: 150 mmHg
